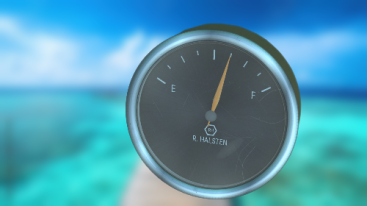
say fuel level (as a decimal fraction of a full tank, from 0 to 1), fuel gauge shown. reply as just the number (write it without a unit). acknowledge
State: 0.625
